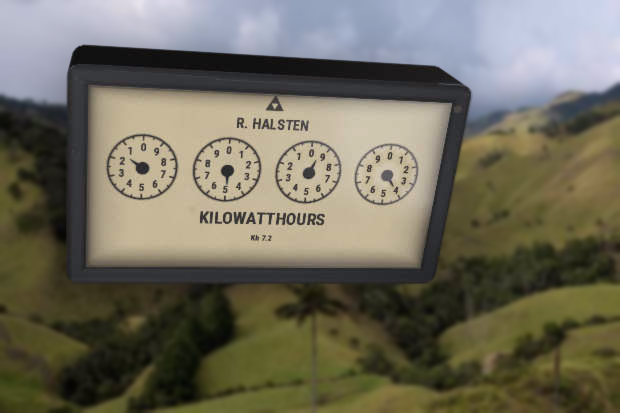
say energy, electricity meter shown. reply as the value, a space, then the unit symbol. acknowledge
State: 1494 kWh
